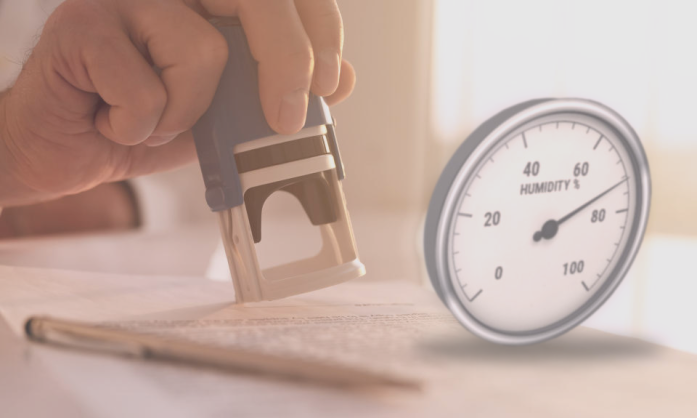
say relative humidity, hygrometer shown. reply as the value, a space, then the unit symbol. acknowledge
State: 72 %
